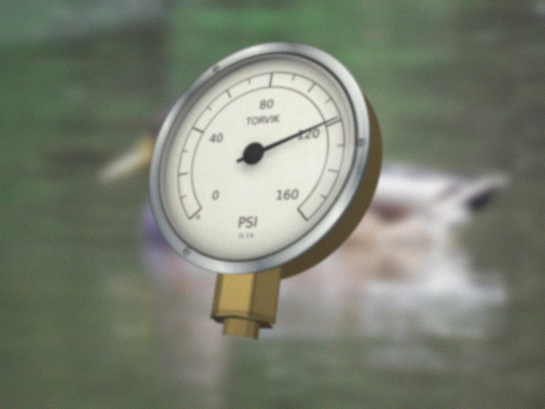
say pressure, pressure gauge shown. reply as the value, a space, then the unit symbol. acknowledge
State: 120 psi
